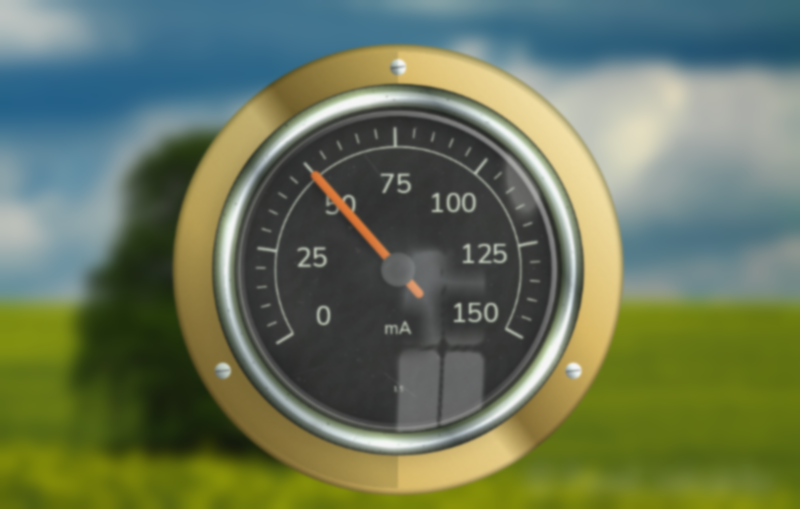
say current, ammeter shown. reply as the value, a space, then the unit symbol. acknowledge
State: 50 mA
